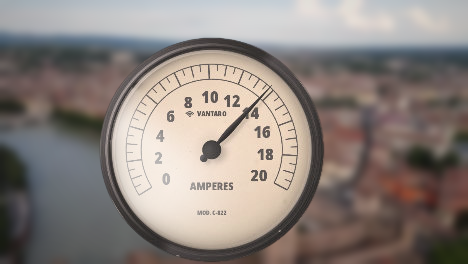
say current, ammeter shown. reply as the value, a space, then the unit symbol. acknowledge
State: 13.75 A
